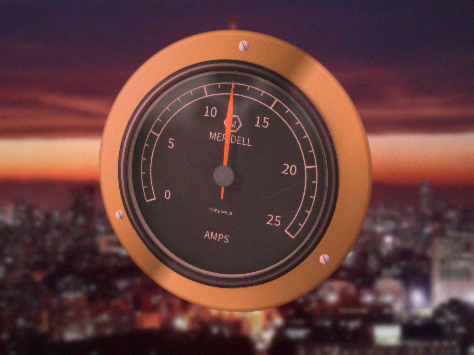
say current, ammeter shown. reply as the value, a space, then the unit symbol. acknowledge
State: 12 A
